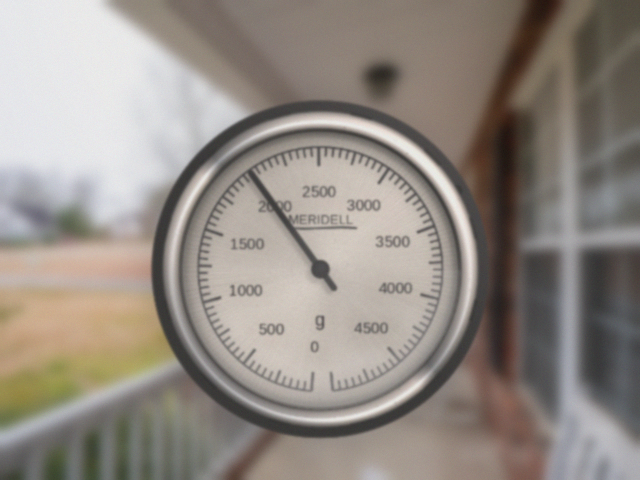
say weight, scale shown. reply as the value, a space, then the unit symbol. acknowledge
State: 2000 g
